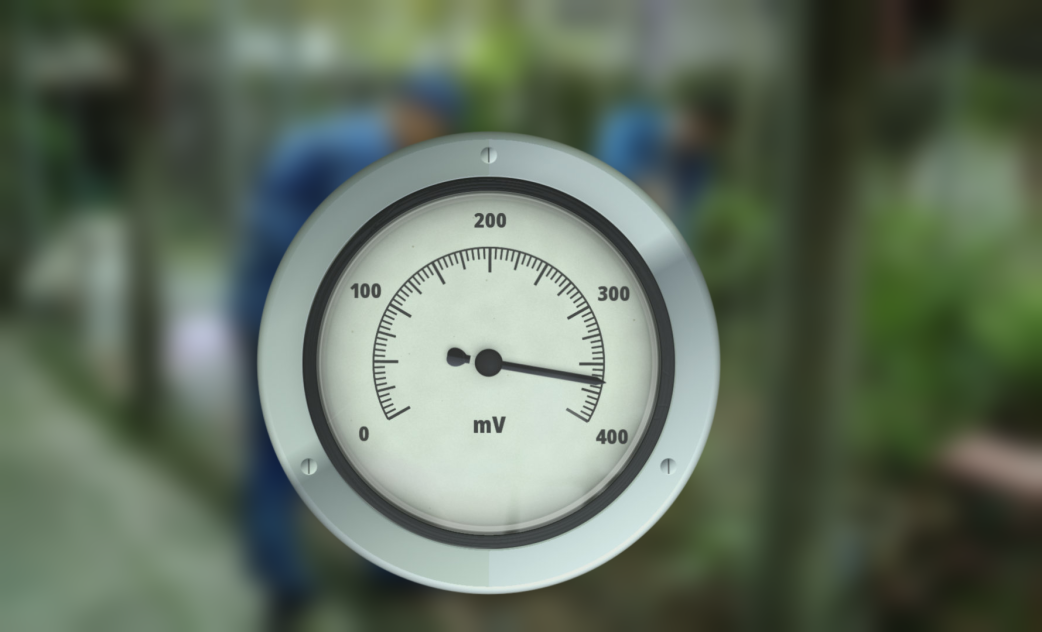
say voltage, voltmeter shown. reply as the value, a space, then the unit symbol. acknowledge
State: 365 mV
